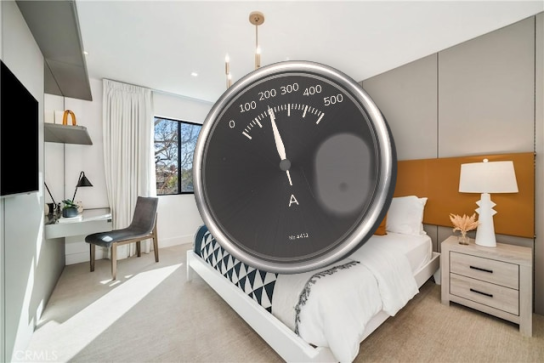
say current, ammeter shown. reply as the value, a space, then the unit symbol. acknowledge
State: 200 A
